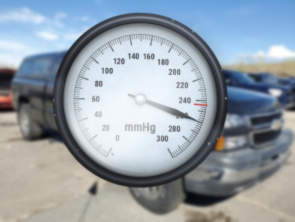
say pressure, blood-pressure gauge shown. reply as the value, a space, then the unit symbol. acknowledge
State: 260 mmHg
